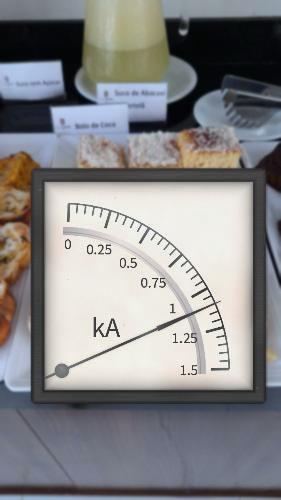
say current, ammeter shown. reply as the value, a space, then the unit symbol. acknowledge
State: 1.1 kA
